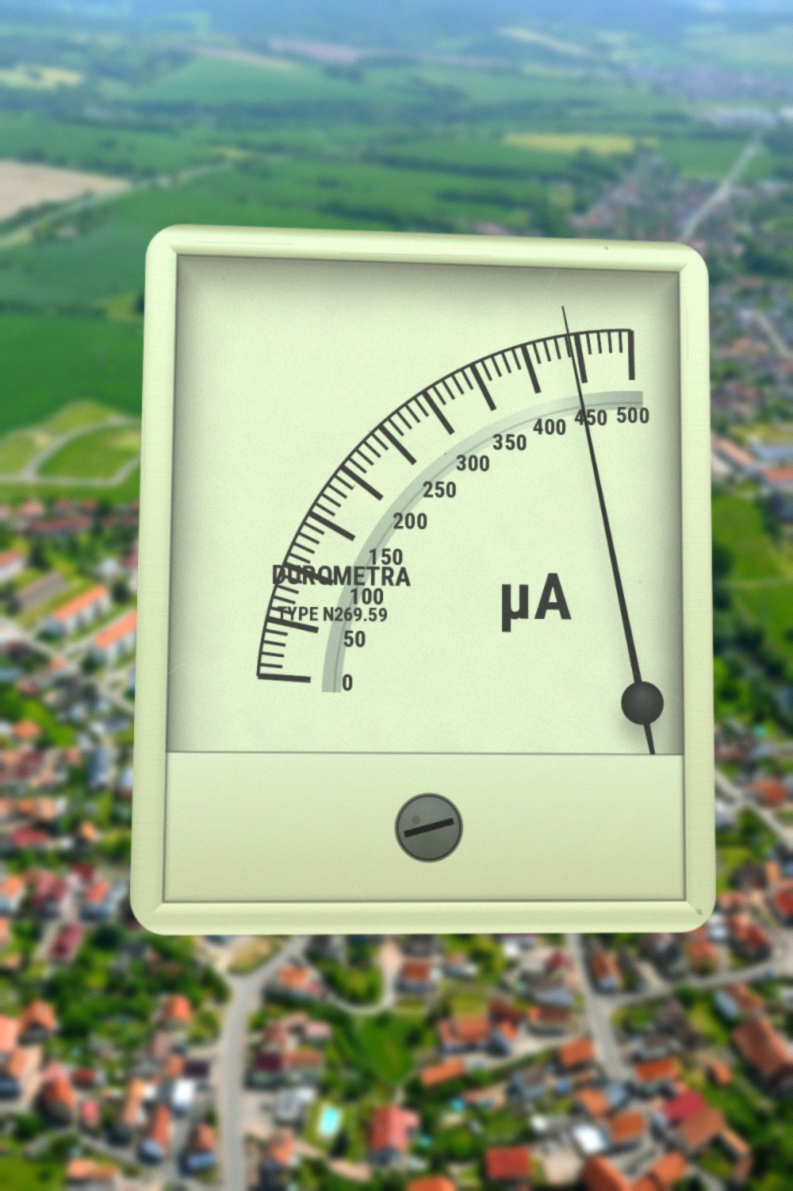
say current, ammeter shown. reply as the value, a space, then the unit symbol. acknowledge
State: 440 µA
